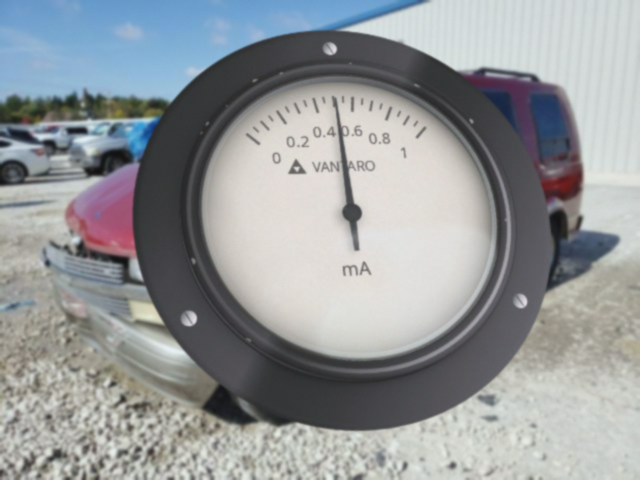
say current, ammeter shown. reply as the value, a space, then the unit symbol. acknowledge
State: 0.5 mA
